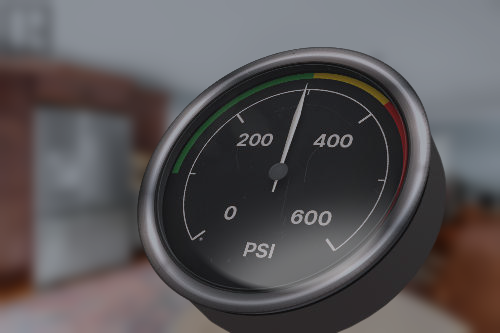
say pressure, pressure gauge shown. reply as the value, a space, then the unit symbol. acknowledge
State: 300 psi
